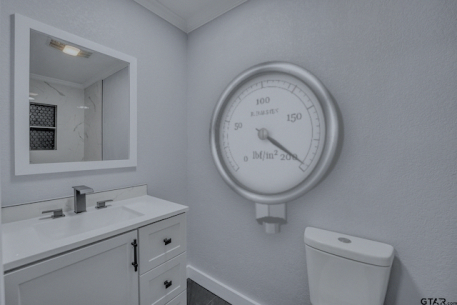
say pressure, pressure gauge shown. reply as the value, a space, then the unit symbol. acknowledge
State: 195 psi
